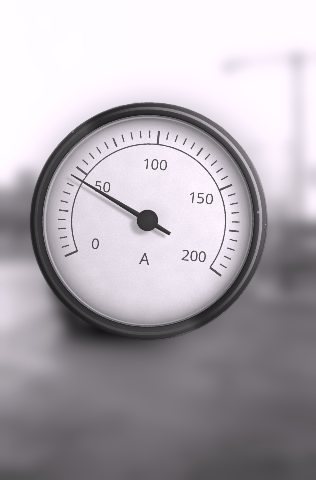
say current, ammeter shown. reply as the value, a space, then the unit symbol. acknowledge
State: 45 A
